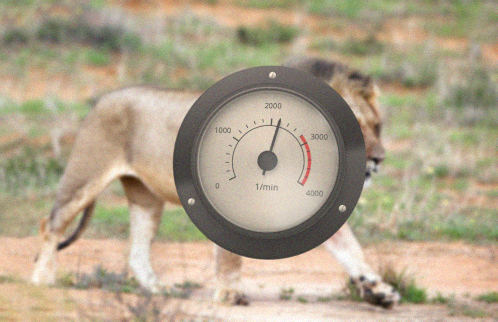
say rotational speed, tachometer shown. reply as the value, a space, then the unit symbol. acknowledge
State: 2200 rpm
